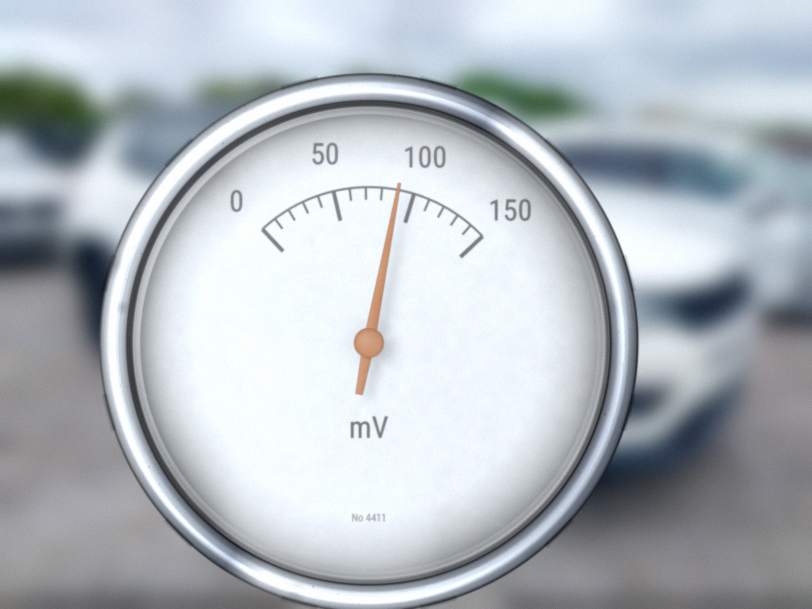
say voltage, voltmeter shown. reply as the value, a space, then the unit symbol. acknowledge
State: 90 mV
